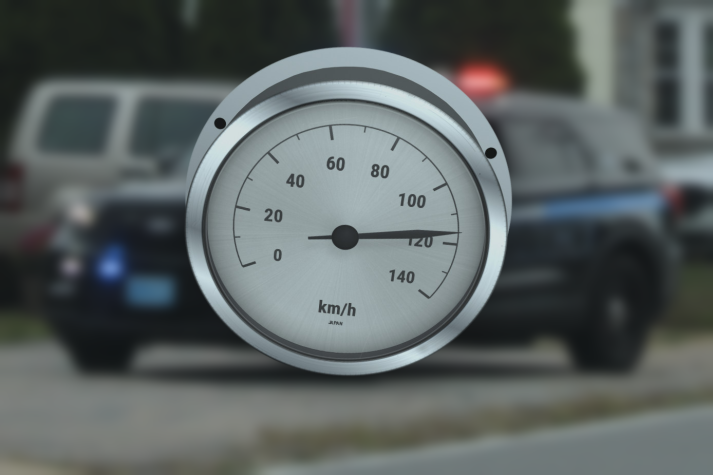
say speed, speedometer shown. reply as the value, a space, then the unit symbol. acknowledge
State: 115 km/h
